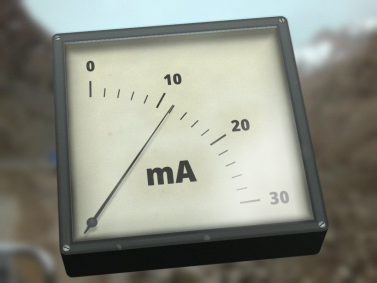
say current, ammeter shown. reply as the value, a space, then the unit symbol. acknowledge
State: 12 mA
